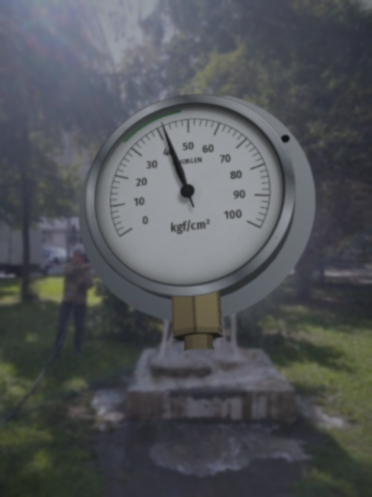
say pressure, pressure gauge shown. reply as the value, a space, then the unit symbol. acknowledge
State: 42 kg/cm²
